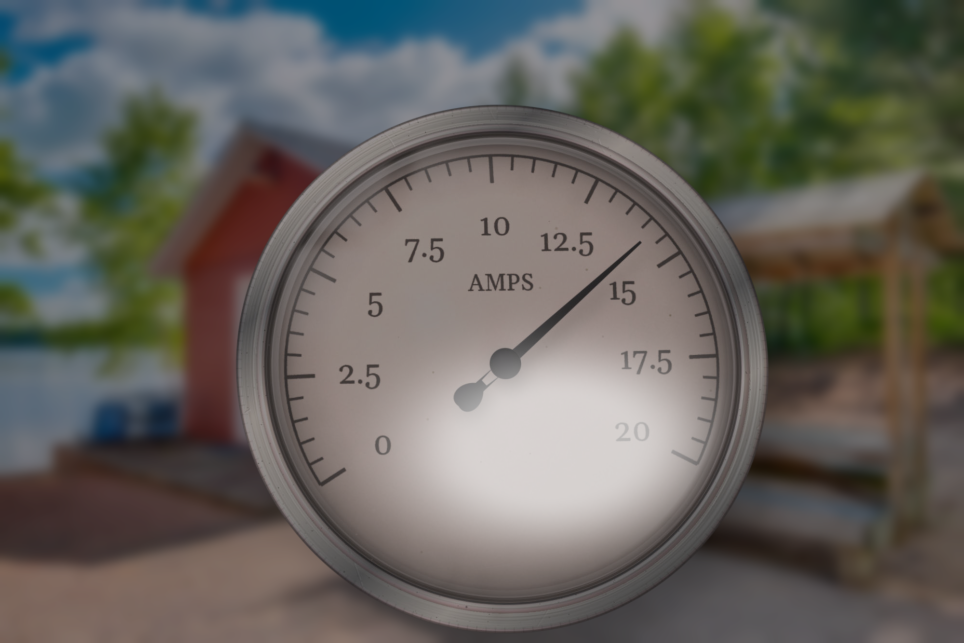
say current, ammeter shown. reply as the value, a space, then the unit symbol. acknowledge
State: 14.25 A
